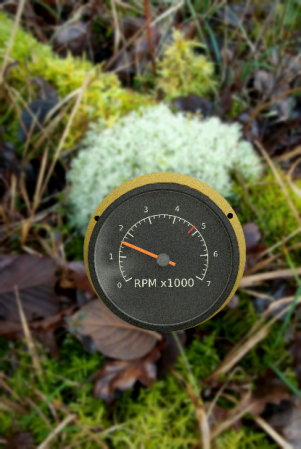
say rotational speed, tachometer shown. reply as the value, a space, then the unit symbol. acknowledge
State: 1600 rpm
